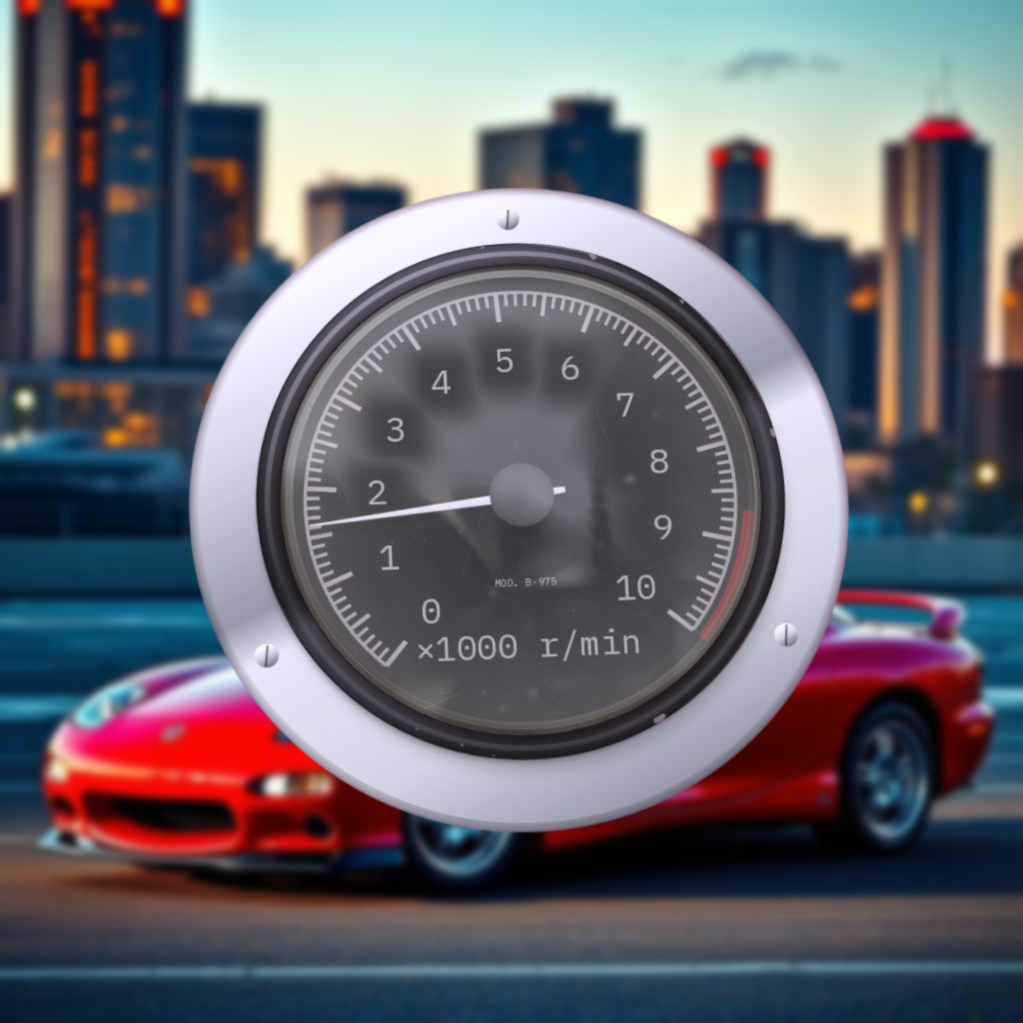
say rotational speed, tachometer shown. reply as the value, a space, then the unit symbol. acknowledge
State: 1600 rpm
